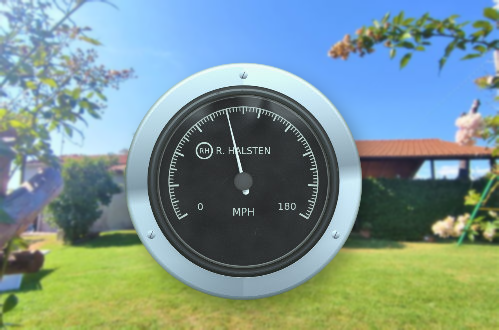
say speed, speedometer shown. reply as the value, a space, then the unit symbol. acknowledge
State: 80 mph
